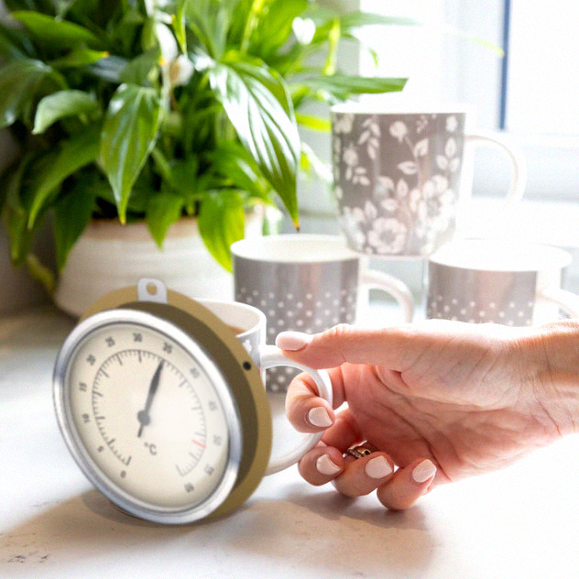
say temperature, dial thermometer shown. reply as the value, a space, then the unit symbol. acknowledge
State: 35 °C
